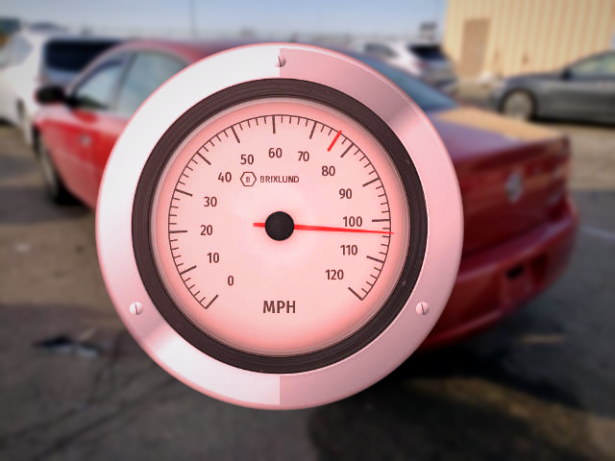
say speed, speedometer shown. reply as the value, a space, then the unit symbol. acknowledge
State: 103 mph
